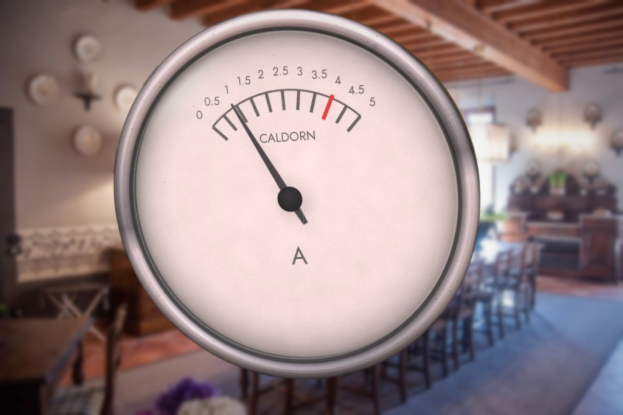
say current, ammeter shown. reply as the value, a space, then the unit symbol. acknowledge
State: 1 A
